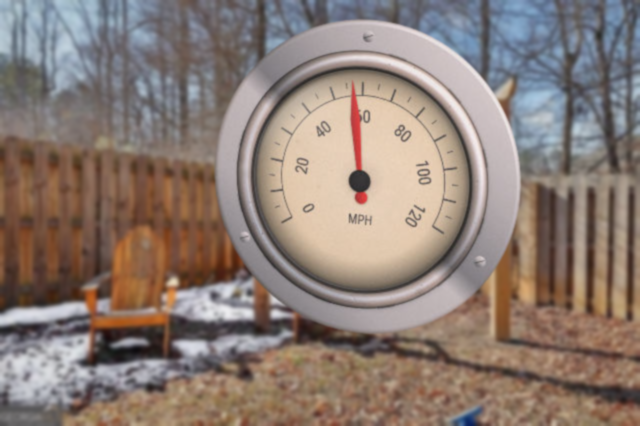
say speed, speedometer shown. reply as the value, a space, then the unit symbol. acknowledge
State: 57.5 mph
